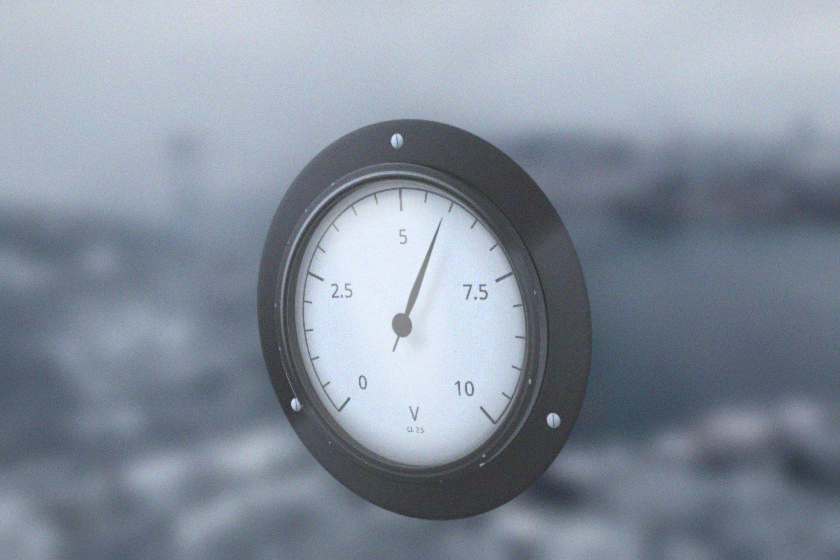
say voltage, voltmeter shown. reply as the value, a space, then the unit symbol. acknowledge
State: 6 V
